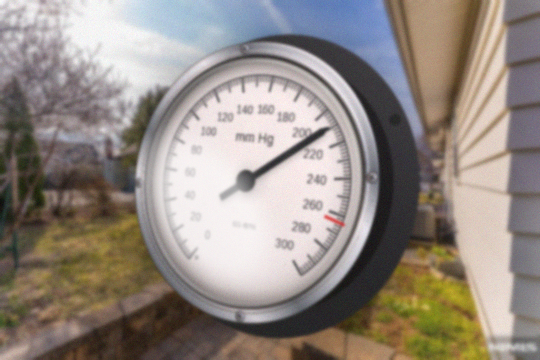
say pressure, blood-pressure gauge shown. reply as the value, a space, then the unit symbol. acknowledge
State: 210 mmHg
